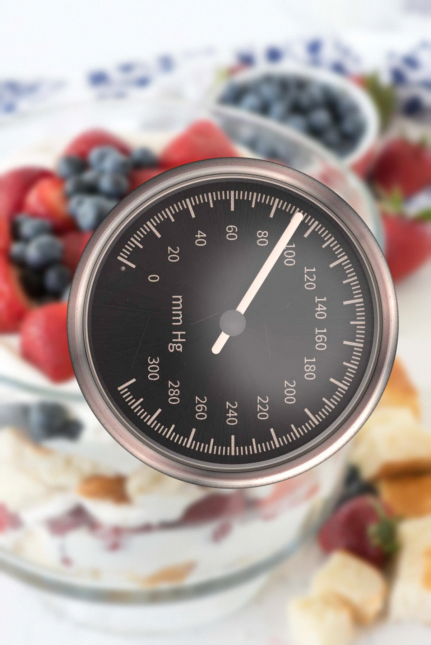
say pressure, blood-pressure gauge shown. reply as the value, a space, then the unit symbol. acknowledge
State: 92 mmHg
